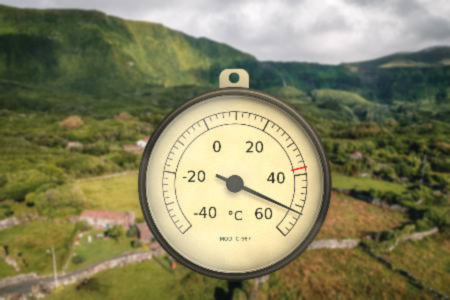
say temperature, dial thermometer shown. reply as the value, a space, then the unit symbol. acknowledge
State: 52 °C
